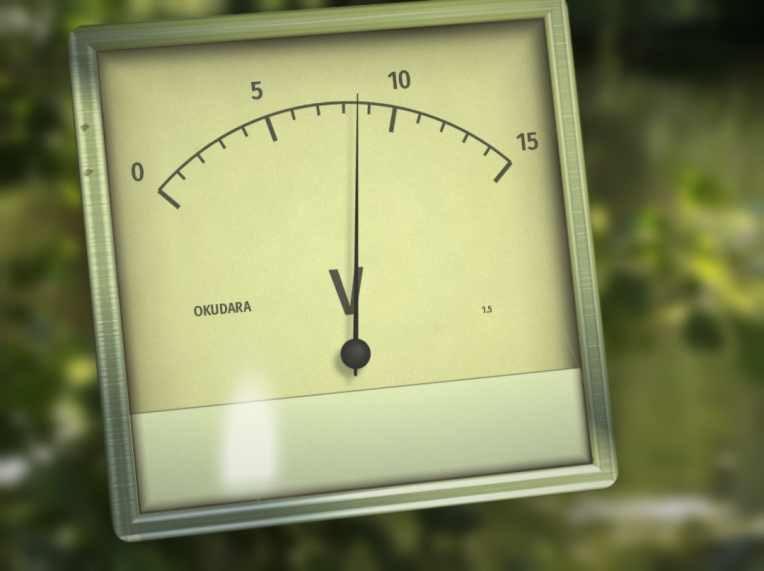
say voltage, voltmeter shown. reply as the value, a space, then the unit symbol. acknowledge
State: 8.5 V
